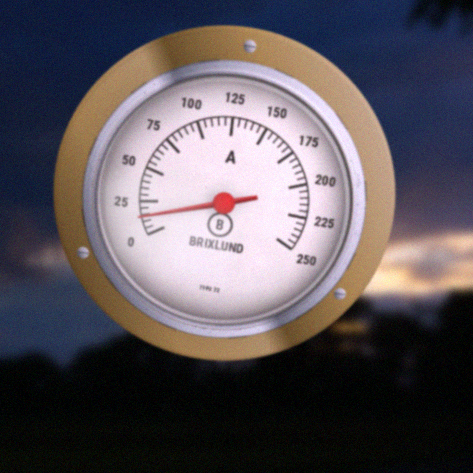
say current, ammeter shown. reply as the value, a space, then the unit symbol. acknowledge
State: 15 A
